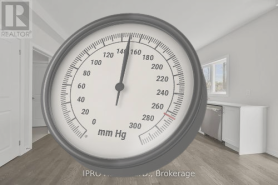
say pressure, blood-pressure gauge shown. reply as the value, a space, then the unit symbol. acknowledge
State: 150 mmHg
